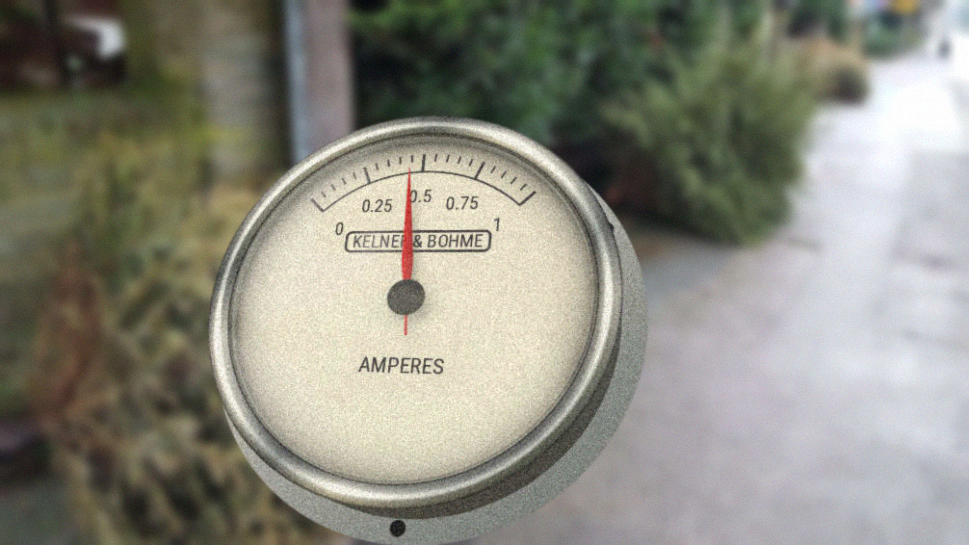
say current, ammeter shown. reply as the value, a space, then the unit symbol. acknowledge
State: 0.45 A
